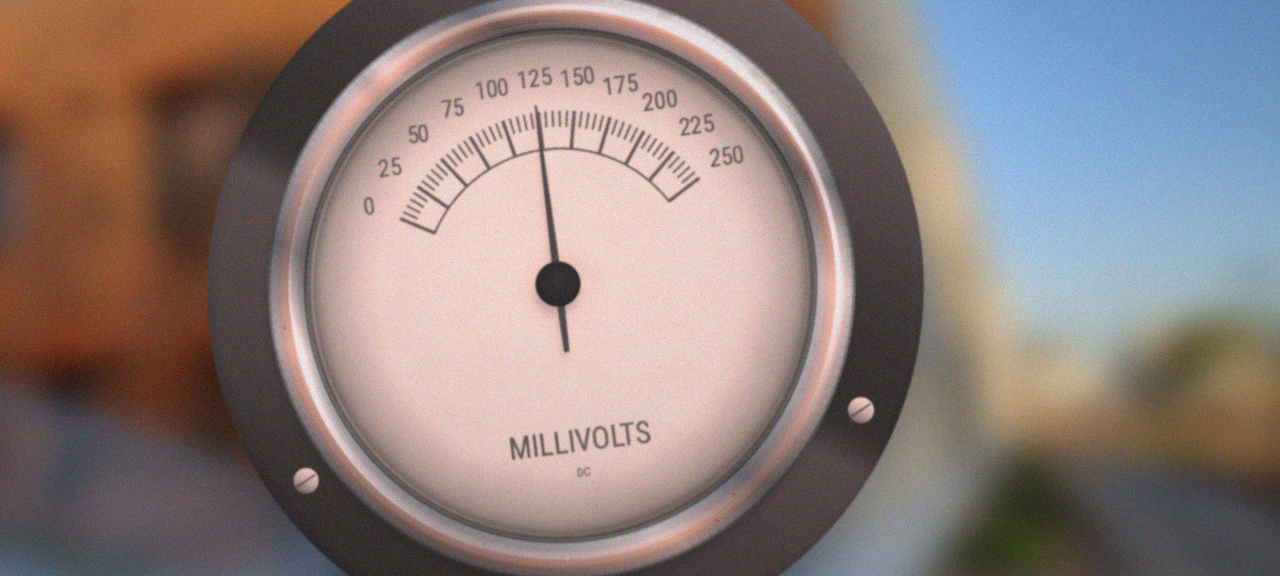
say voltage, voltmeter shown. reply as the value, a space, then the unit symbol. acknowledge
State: 125 mV
